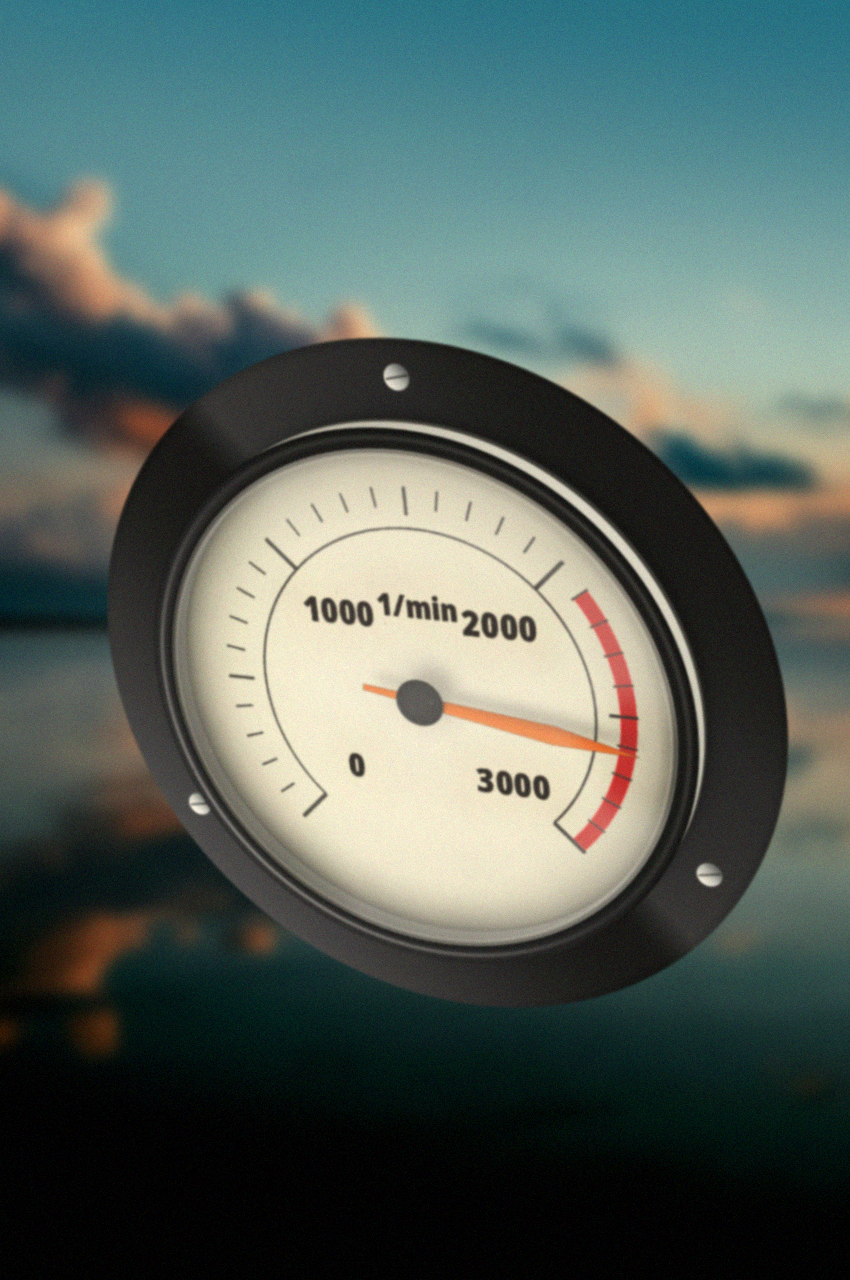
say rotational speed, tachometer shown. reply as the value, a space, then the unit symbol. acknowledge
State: 2600 rpm
